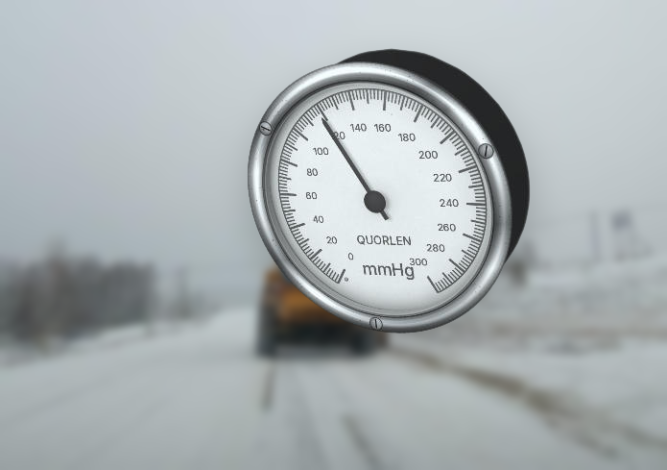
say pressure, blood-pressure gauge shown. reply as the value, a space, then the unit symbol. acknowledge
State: 120 mmHg
